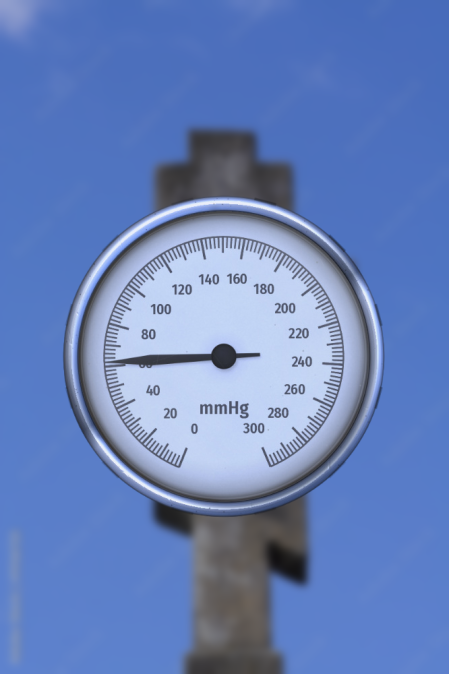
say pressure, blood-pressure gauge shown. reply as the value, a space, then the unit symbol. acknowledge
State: 62 mmHg
